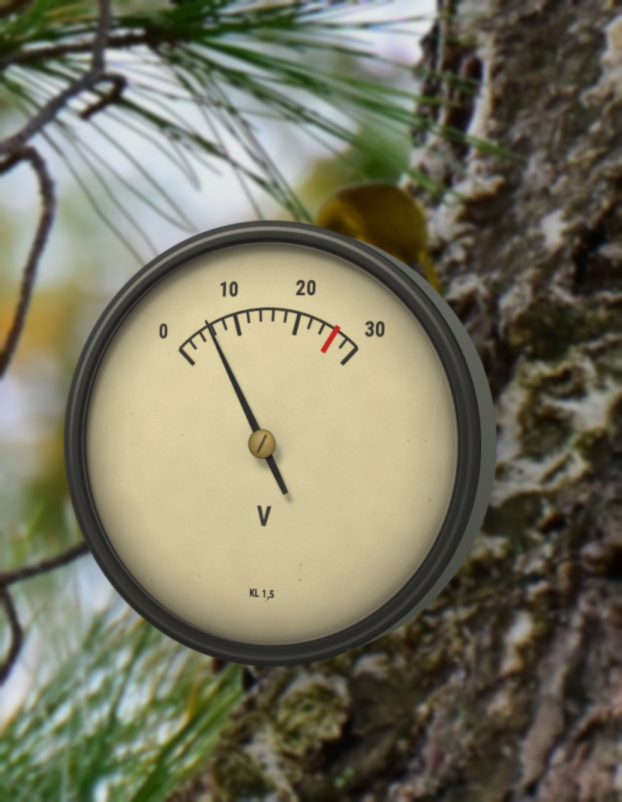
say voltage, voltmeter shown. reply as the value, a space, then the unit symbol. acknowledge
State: 6 V
